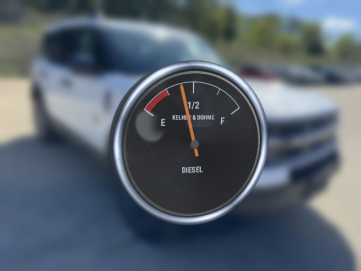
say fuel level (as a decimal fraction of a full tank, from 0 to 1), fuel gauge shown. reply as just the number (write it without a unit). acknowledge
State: 0.375
